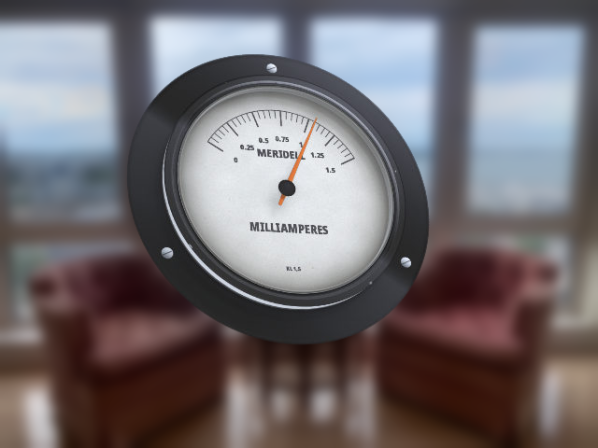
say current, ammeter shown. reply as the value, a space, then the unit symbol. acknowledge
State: 1.05 mA
